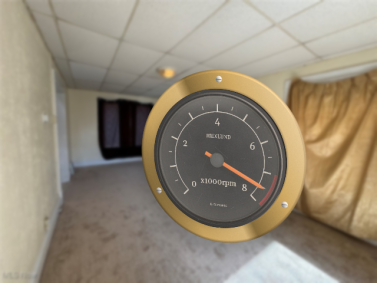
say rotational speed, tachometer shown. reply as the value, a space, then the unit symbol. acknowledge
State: 7500 rpm
